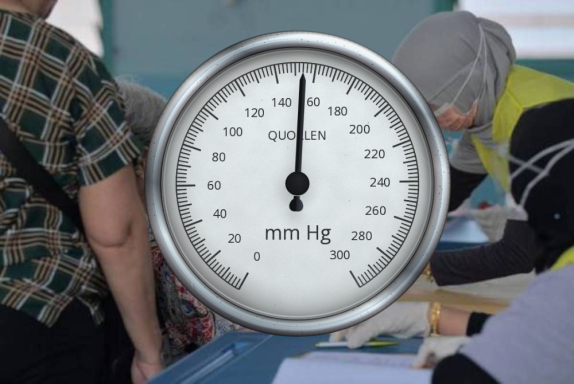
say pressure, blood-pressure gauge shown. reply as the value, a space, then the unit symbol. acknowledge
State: 154 mmHg
